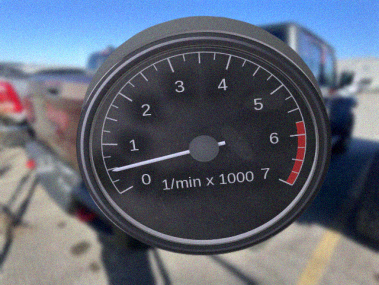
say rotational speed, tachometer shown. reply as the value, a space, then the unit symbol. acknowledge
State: 500 rpm
